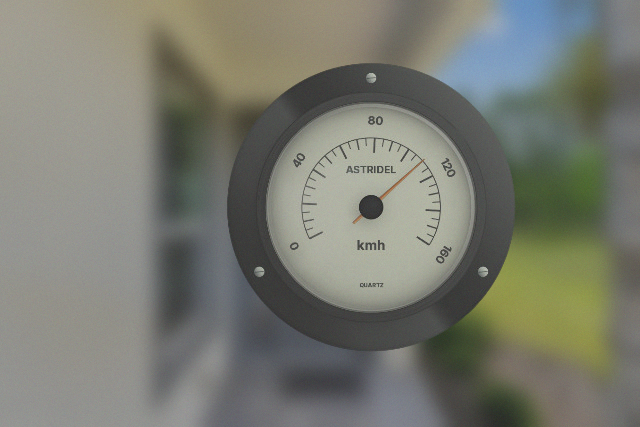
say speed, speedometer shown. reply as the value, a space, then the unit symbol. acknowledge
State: 110 km/h
